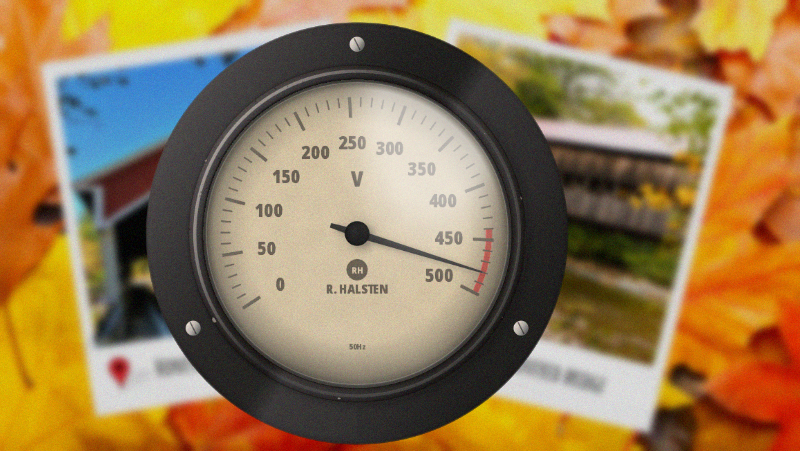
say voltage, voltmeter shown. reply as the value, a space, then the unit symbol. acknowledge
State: 480 V
